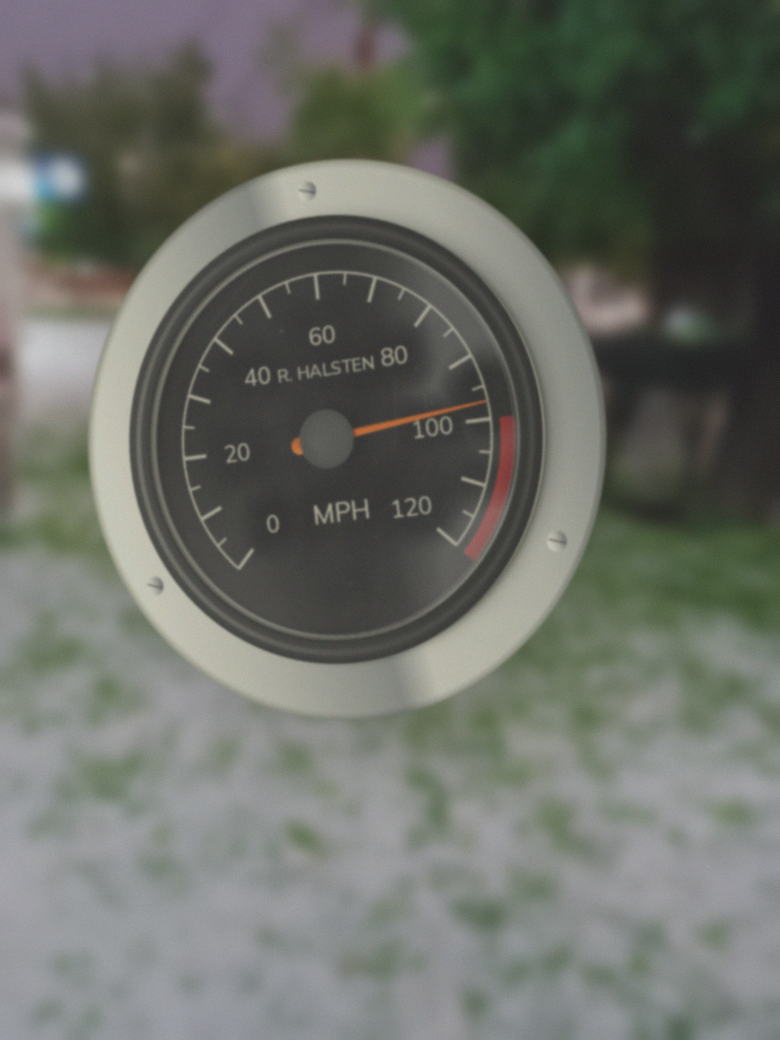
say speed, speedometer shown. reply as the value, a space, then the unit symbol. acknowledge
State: 97.5 mph
